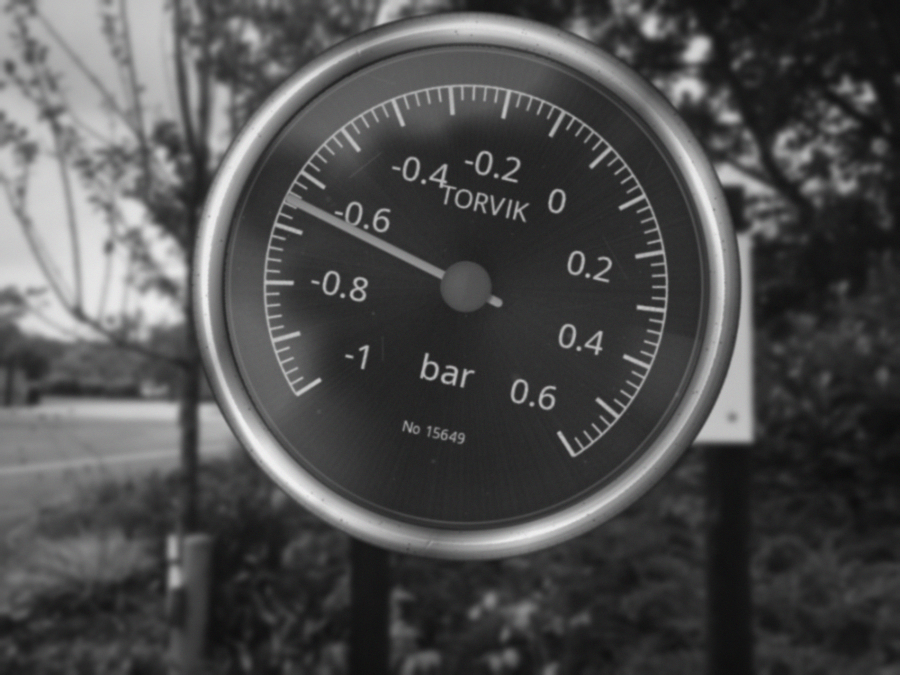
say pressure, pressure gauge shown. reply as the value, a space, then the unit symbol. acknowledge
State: -0.65 bar
